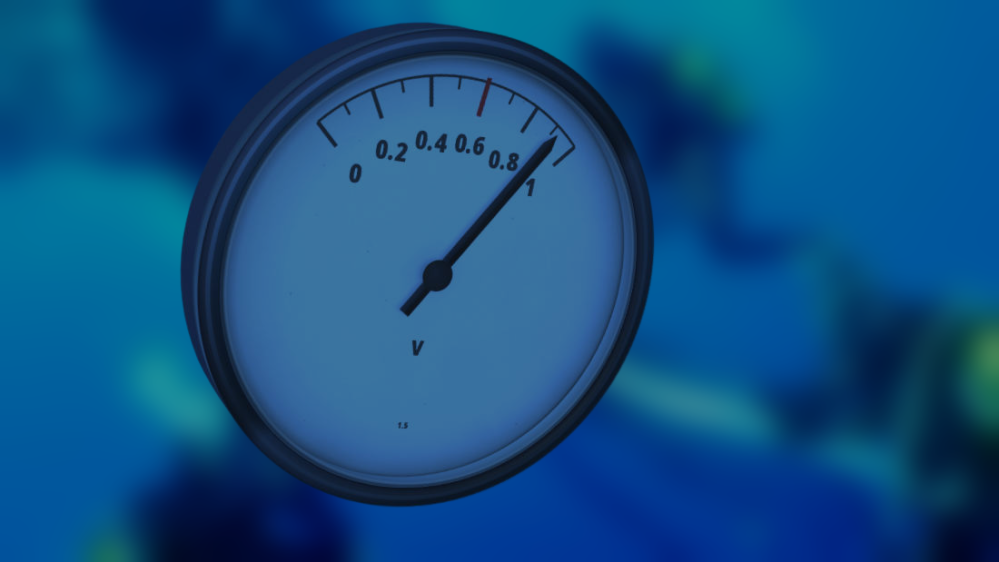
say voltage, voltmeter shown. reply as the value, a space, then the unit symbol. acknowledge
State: 0.9 V
